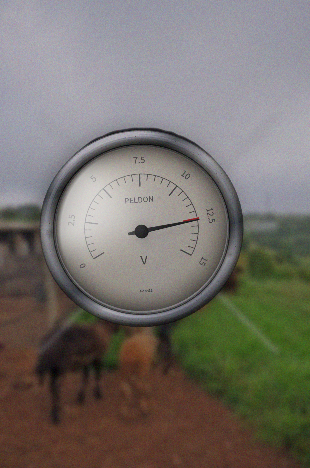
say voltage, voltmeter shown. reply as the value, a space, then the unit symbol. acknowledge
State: 12.5 V
